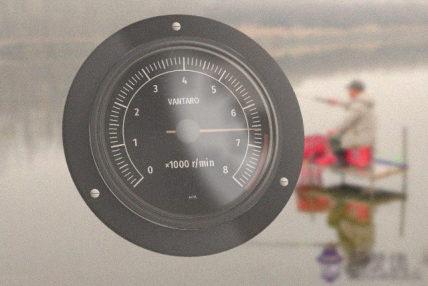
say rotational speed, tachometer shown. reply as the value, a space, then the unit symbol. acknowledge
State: 6600 rpm
